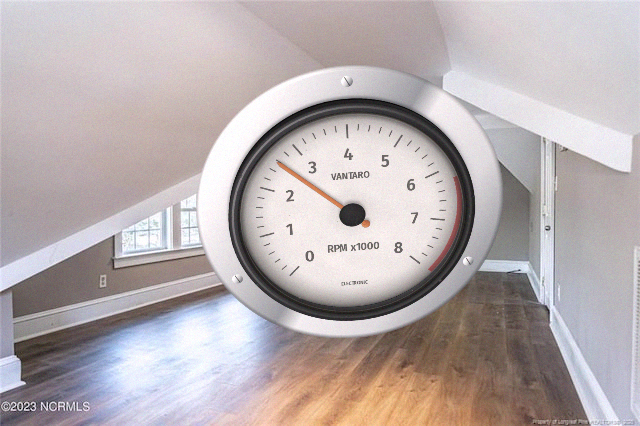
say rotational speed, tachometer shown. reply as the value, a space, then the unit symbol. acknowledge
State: 2600 rpm
